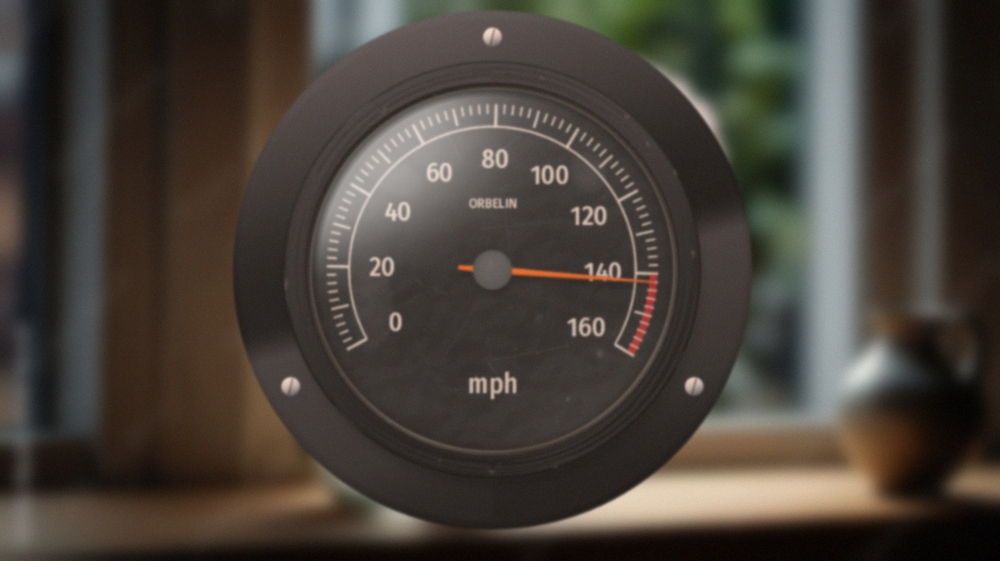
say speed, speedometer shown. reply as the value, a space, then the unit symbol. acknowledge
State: 142 mph
